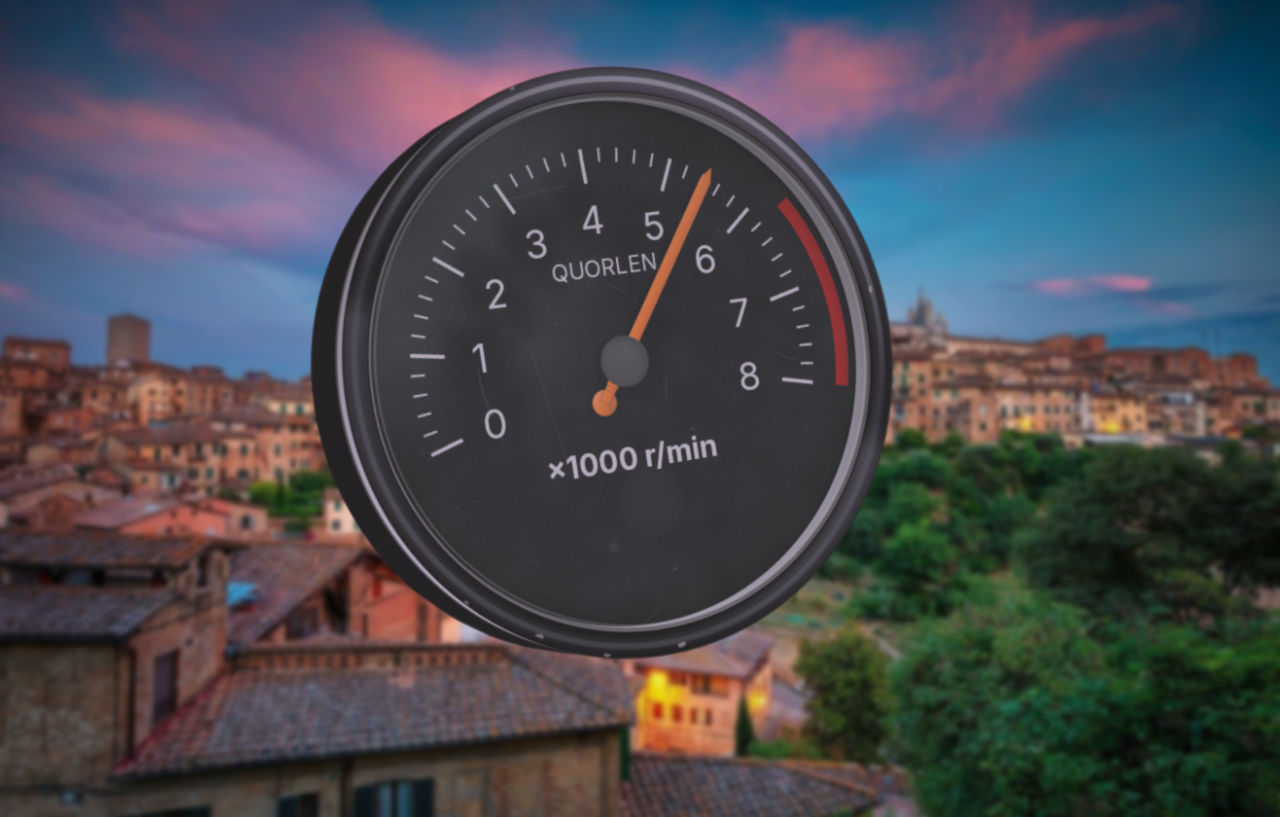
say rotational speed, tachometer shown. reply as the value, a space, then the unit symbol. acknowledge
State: 5400 rpm
